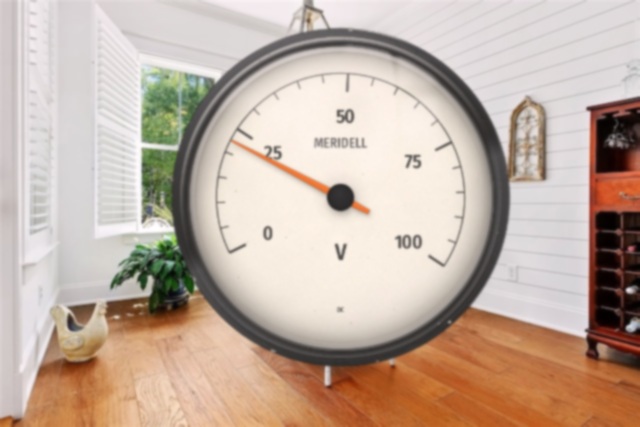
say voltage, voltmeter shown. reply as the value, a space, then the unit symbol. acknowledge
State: 22.5 V
